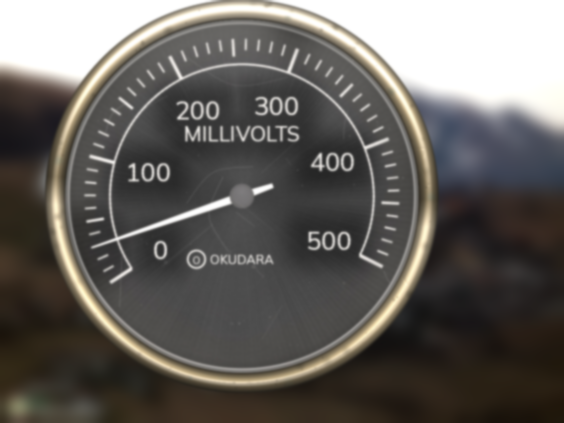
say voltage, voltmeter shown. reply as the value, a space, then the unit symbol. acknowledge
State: 30 mV
